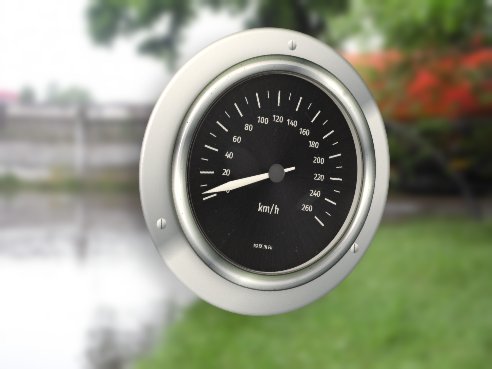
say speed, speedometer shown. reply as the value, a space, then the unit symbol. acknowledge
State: 5 km/h
